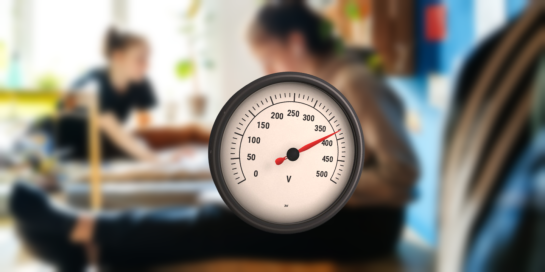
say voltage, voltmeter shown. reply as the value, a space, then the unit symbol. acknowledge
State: 380 V
